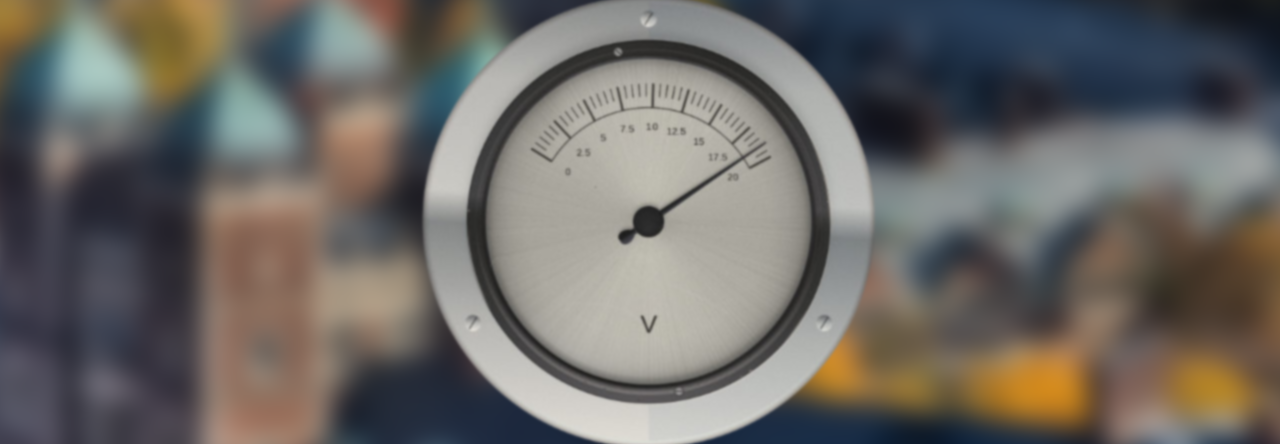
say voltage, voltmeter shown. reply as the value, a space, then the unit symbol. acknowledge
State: 19 V
